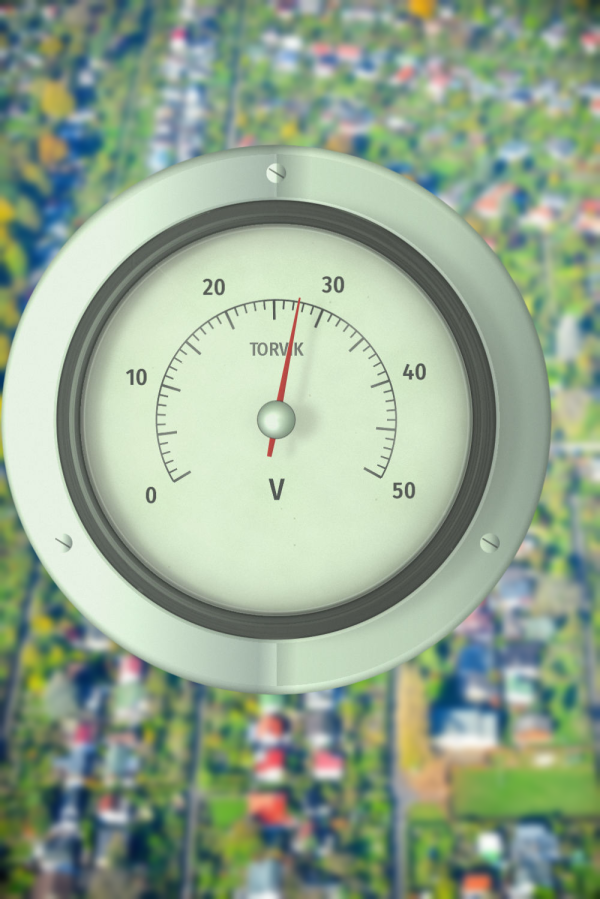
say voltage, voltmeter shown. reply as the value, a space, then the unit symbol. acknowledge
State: 27.5 V
